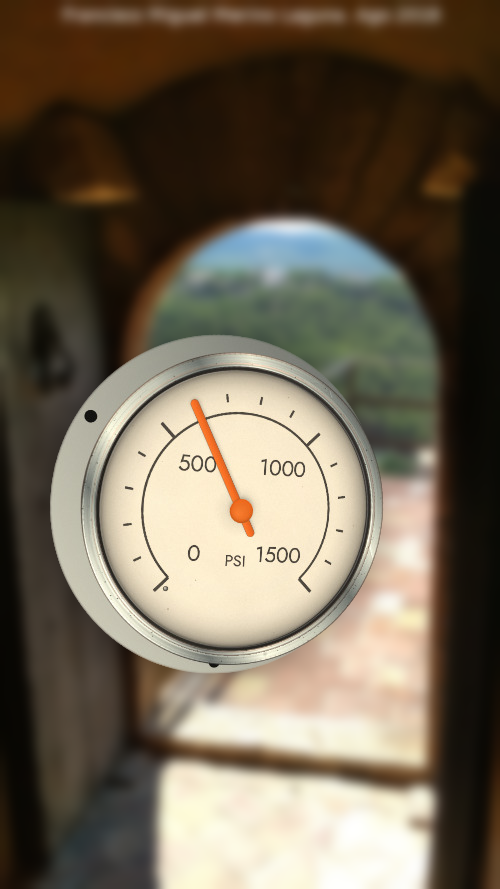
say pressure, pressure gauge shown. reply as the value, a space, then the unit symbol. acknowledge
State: 600 psi
